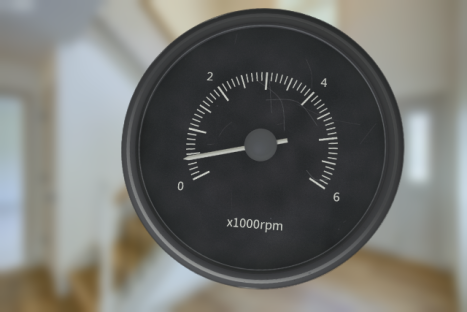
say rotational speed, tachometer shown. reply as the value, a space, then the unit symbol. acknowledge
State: 400 rpm
